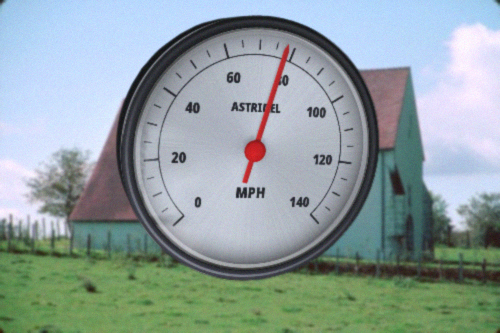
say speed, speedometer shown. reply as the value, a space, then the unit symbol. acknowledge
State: 77.5 mph
